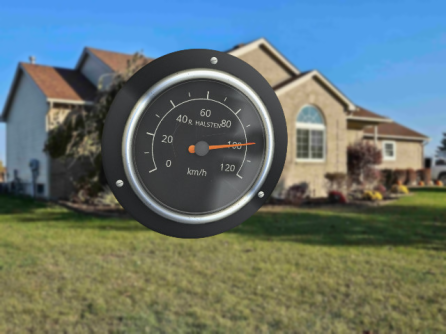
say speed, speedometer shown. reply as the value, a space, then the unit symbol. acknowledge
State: 100 km/h
